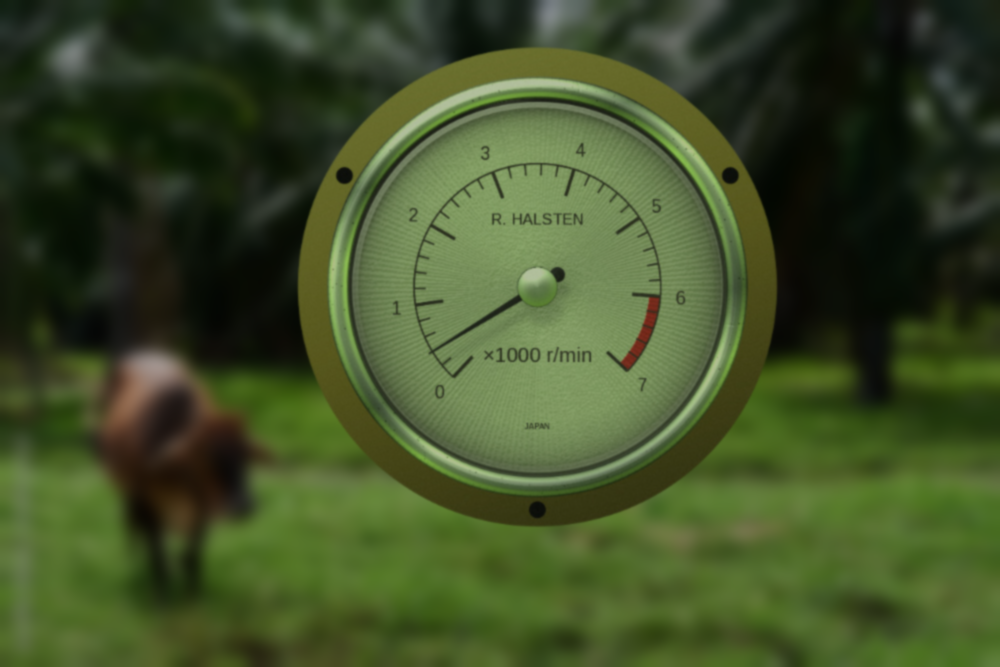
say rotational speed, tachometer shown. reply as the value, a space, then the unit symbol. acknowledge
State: 400 rpm
